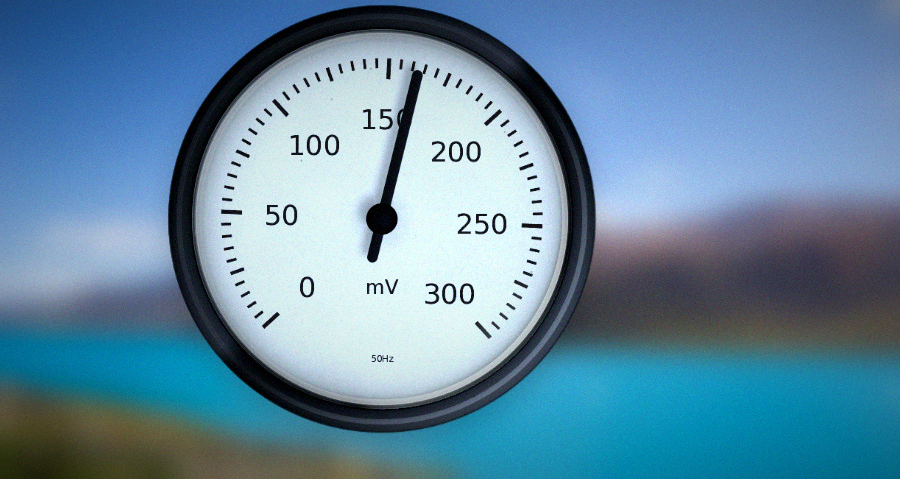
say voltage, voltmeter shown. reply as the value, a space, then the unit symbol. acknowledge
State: 162.5 mV
